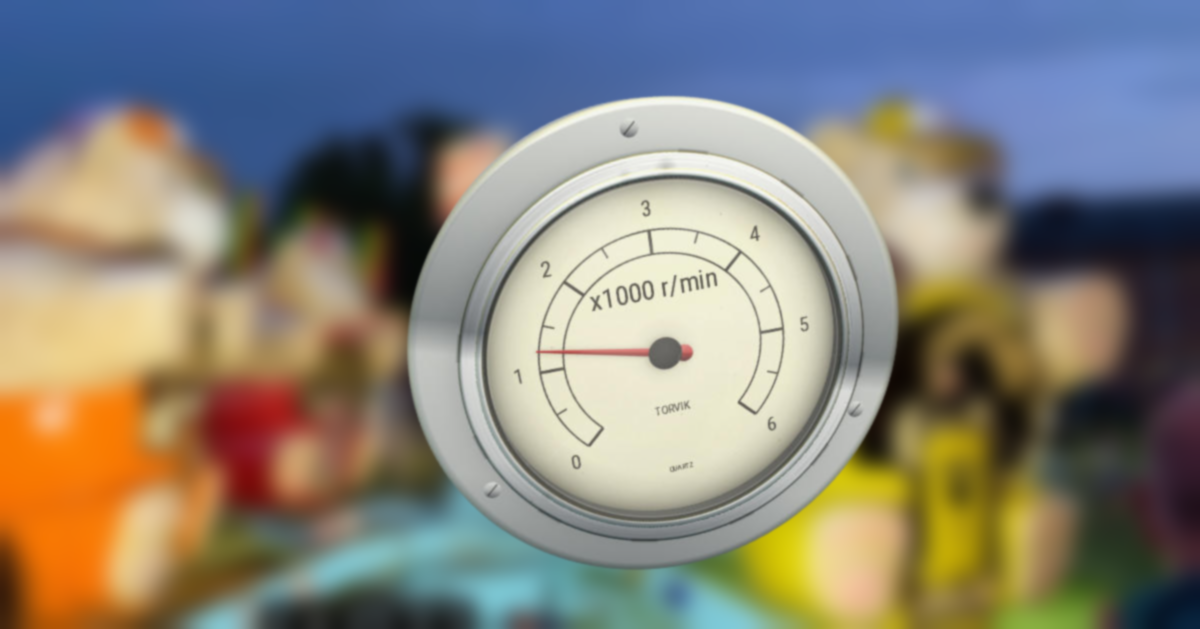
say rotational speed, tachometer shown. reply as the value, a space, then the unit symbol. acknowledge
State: 1250 rpm
